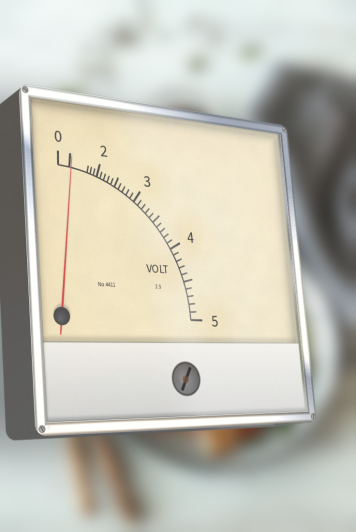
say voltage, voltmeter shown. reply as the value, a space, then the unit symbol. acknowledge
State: 1 V
